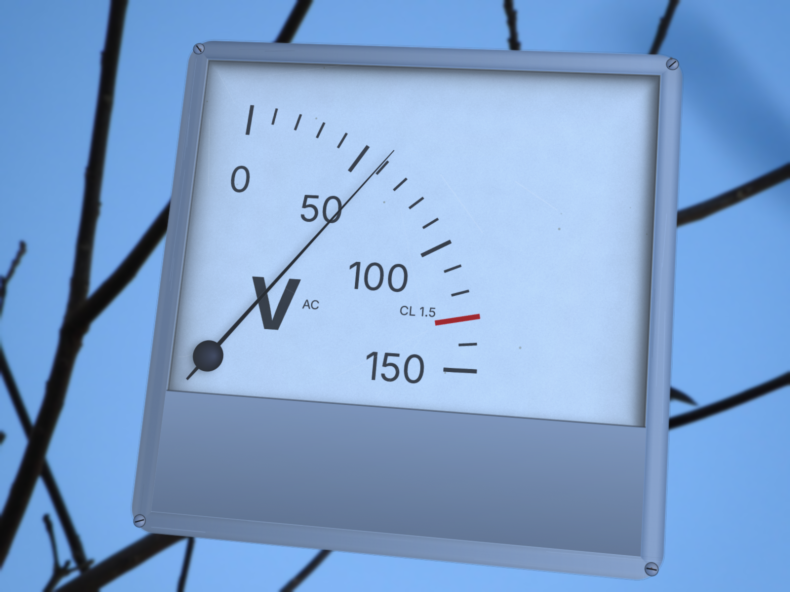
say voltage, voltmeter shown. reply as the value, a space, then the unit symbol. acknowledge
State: 60 V
